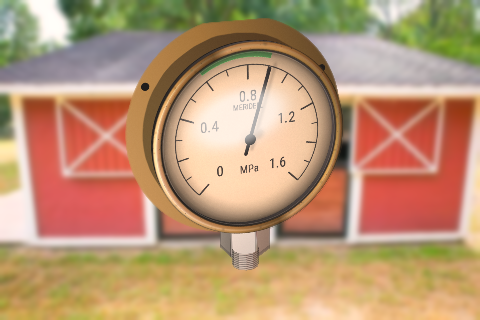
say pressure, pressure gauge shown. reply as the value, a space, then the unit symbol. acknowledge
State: 0.9 MPa
